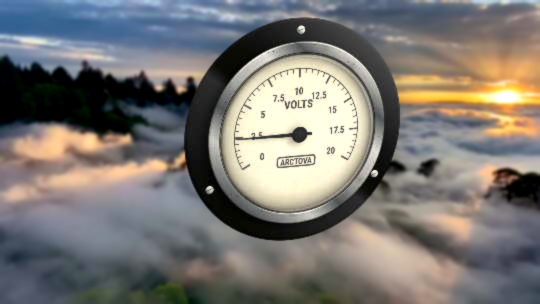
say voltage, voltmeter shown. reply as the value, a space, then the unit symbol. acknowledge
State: 2.5 V
